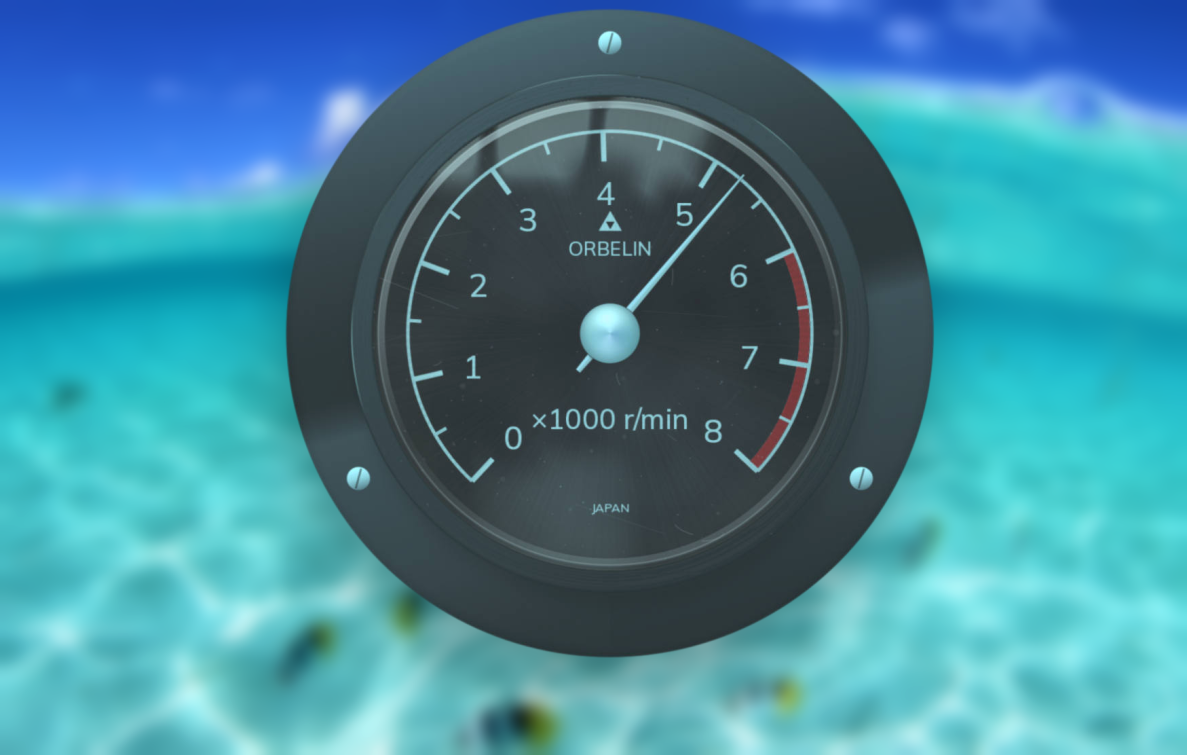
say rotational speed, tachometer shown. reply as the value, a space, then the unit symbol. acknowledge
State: 5250 rpm
